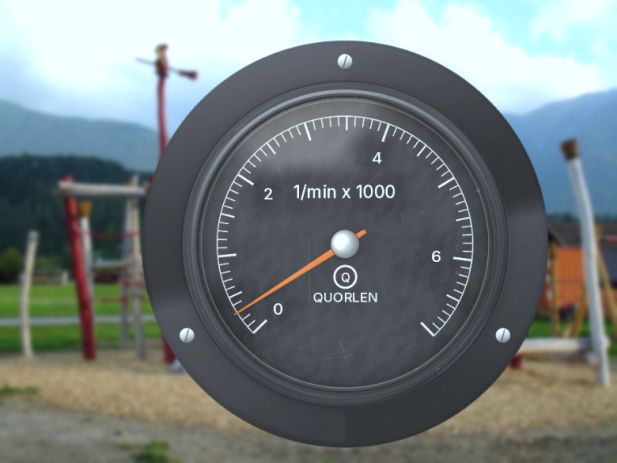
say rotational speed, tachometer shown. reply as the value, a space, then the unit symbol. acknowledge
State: 300 rpm
